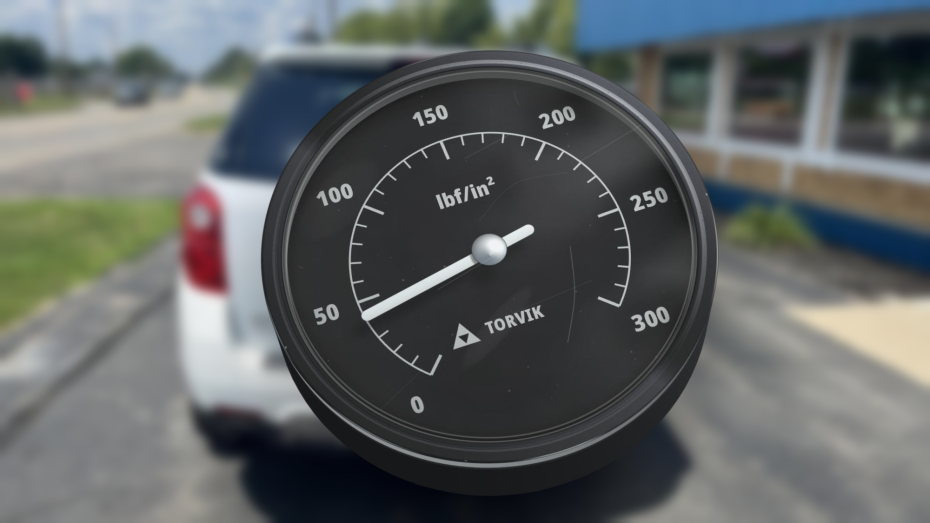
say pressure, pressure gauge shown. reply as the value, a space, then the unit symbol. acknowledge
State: 40 psi
